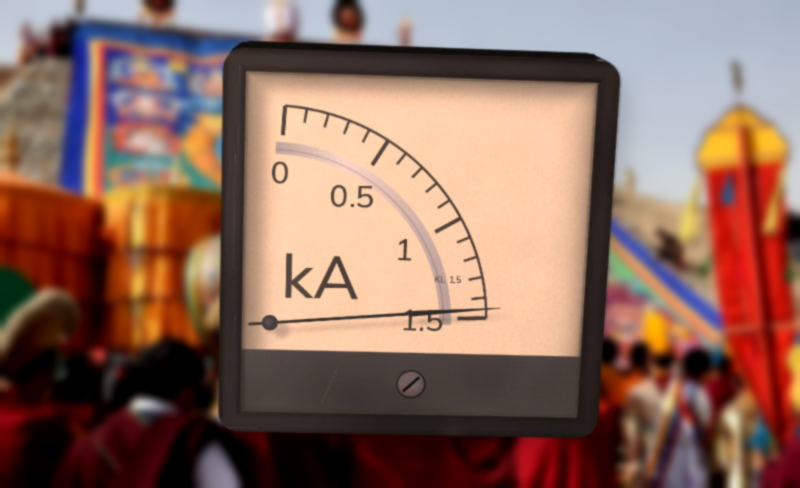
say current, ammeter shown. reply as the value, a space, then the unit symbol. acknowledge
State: 1.45 kA
